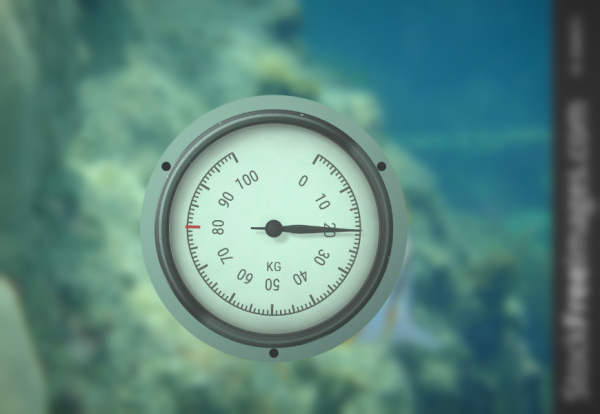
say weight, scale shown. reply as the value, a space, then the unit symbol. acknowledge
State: 20 kg
